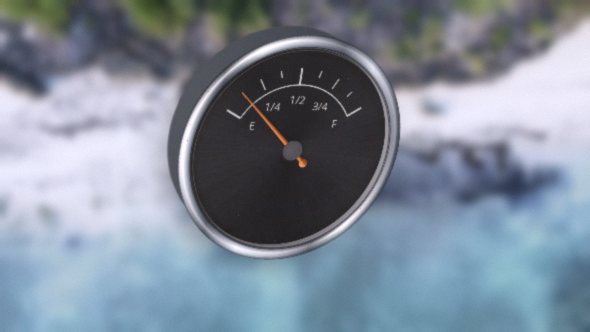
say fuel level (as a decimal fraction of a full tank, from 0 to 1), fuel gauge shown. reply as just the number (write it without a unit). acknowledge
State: 0.125
